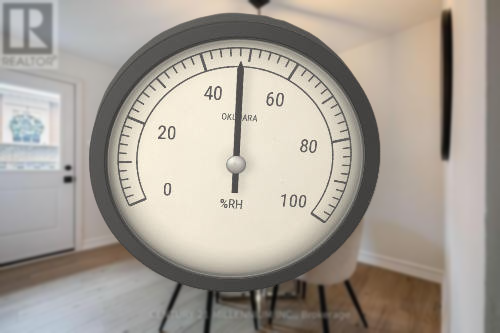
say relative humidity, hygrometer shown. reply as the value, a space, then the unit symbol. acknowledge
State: 48 %
